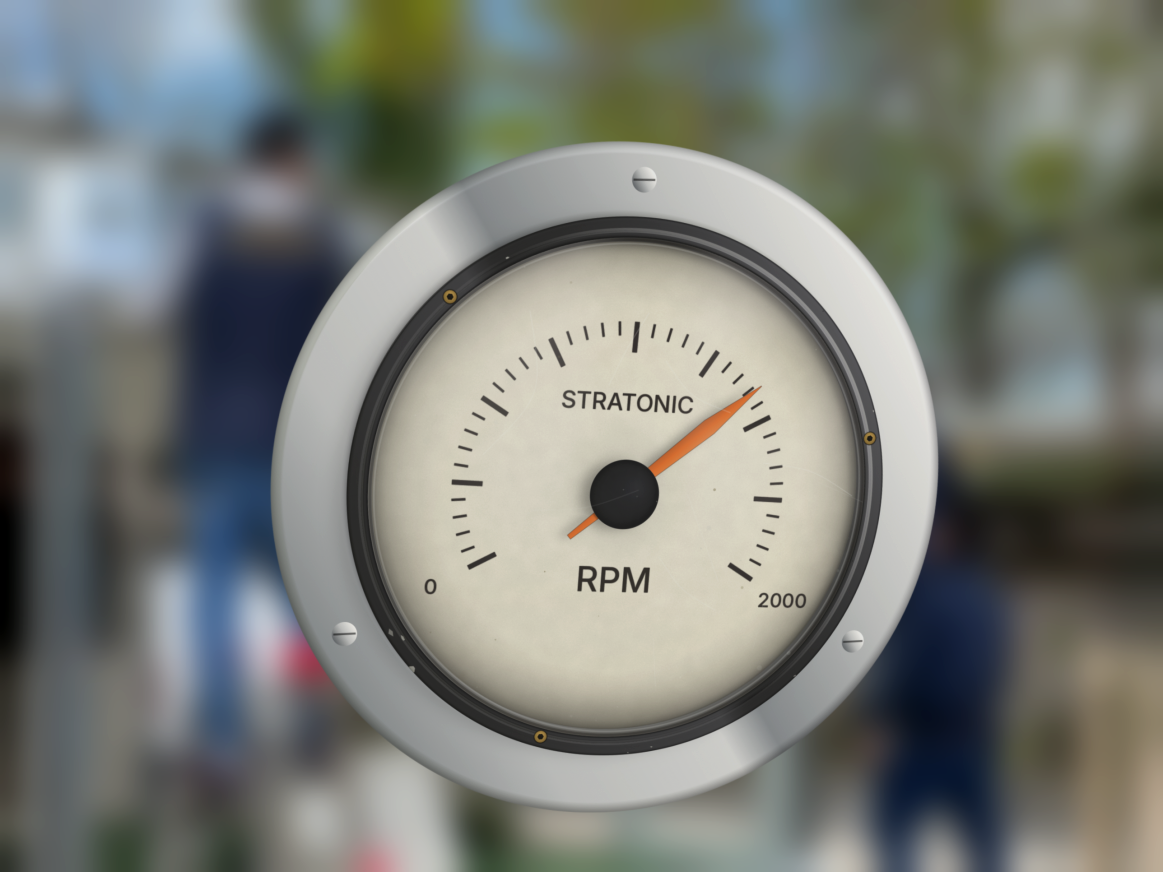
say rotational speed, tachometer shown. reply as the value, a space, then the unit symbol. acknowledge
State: 1400 rpm
